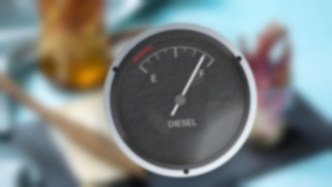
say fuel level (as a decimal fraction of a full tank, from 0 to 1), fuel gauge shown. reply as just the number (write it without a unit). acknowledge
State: 0.875
